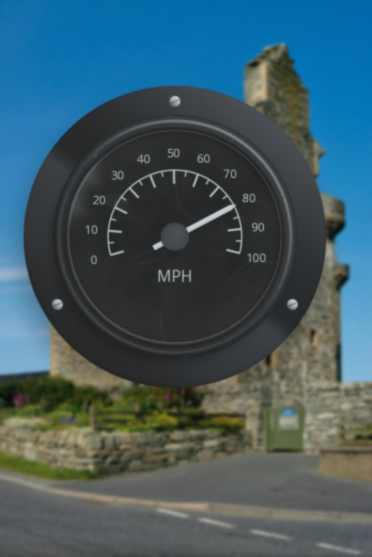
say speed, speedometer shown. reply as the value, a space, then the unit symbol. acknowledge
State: 80 mph
